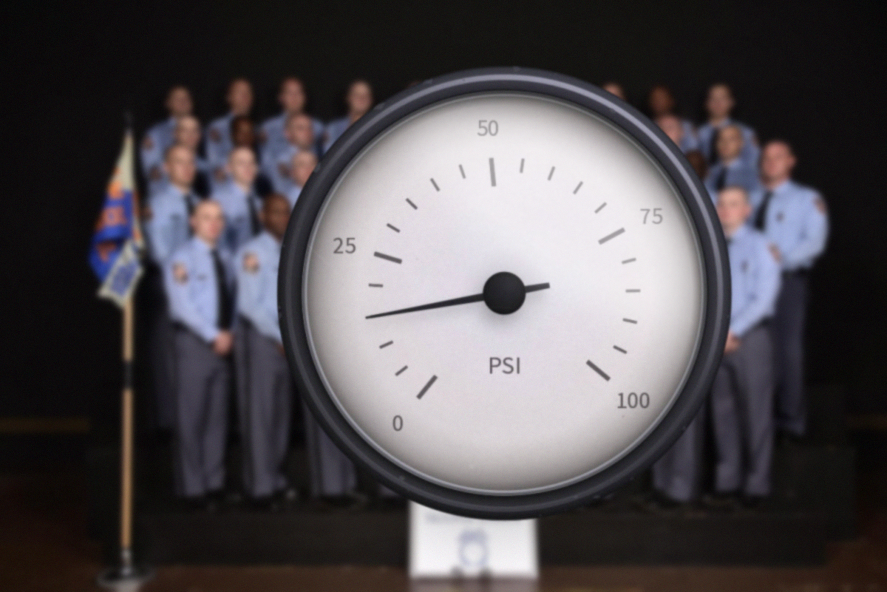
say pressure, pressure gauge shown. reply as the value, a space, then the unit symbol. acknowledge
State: 15 psi
